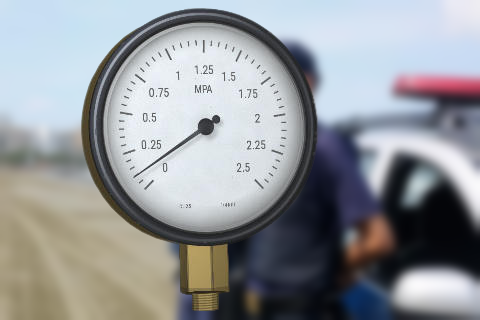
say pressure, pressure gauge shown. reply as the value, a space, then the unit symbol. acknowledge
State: 0.1 MPa
